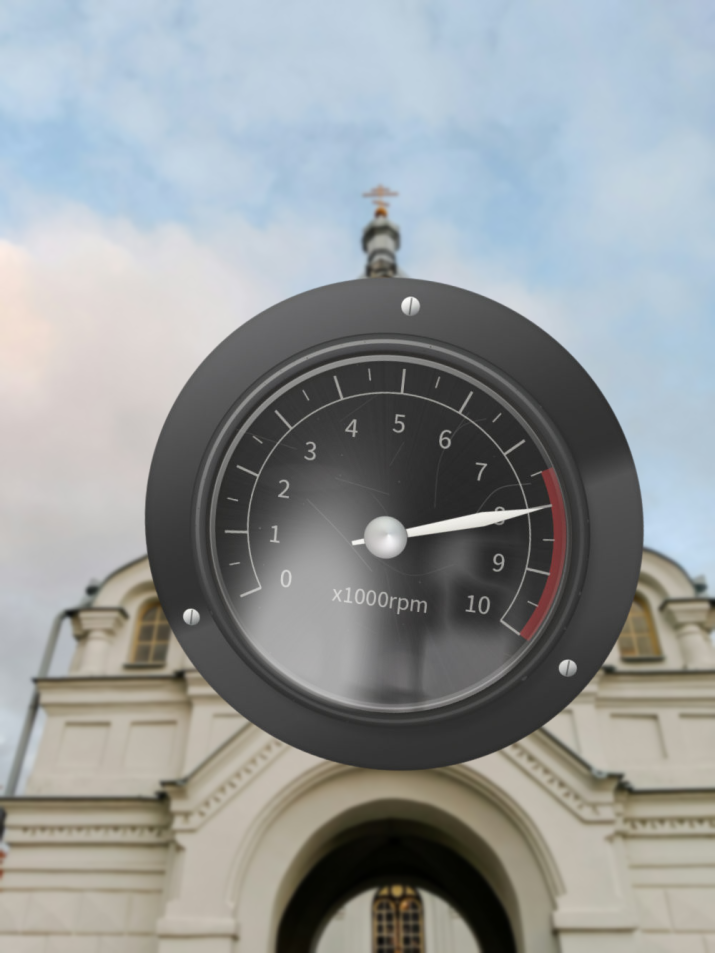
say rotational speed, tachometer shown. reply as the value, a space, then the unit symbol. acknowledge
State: 8000 rpm
